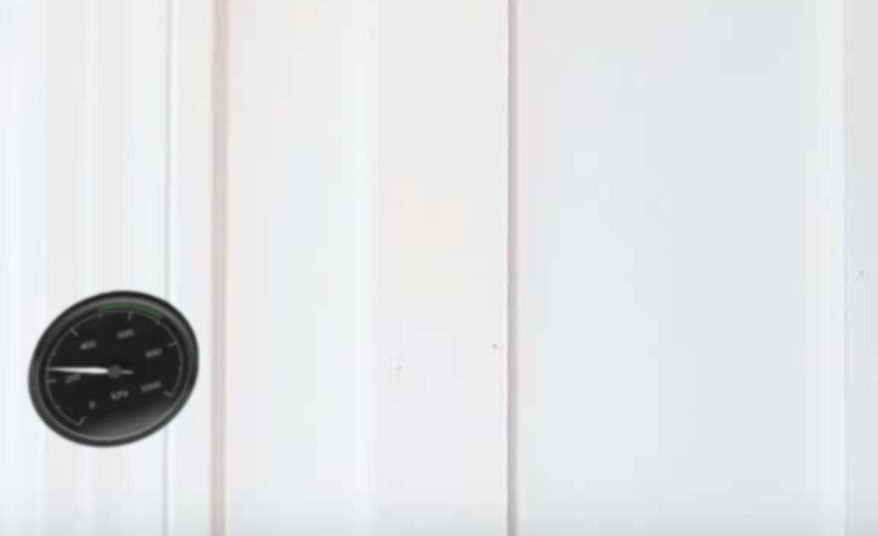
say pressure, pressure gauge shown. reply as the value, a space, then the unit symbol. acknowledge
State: 250 kPa
